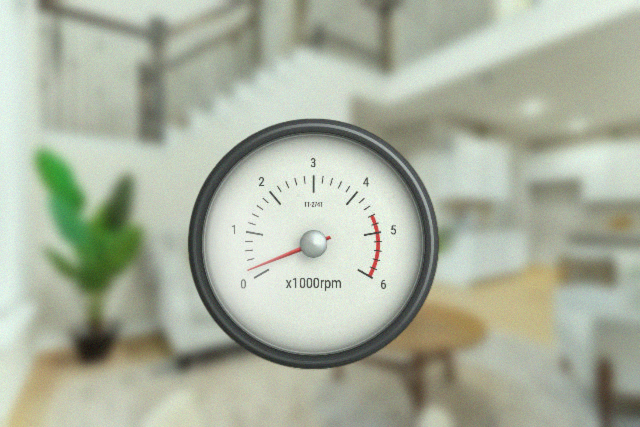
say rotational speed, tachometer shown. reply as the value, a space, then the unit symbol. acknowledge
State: 200 rpm
